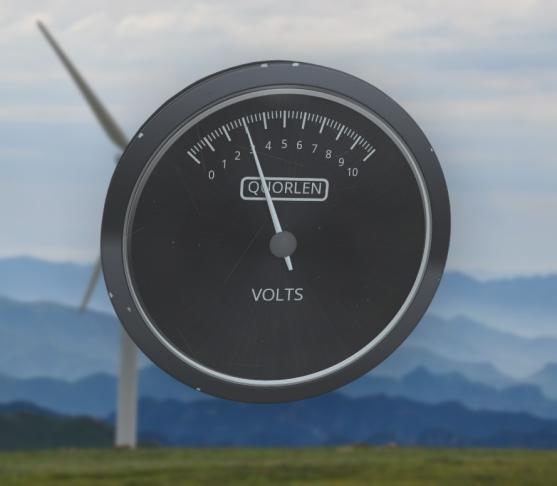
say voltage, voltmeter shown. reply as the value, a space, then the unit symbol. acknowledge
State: 3 V
